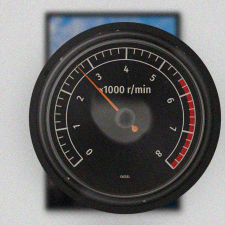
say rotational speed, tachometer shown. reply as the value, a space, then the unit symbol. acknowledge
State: 2700 rpm
